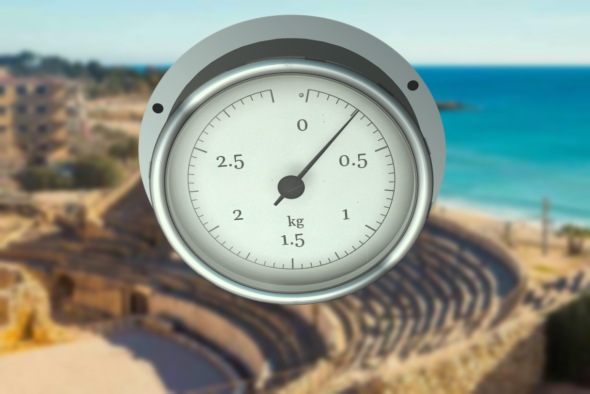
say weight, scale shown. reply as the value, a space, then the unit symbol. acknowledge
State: 0.25 kg
